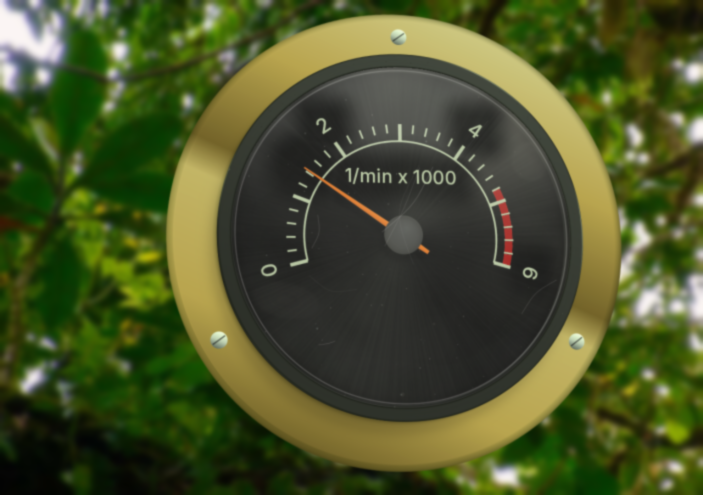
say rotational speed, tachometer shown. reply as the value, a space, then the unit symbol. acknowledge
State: 1400 rpm
